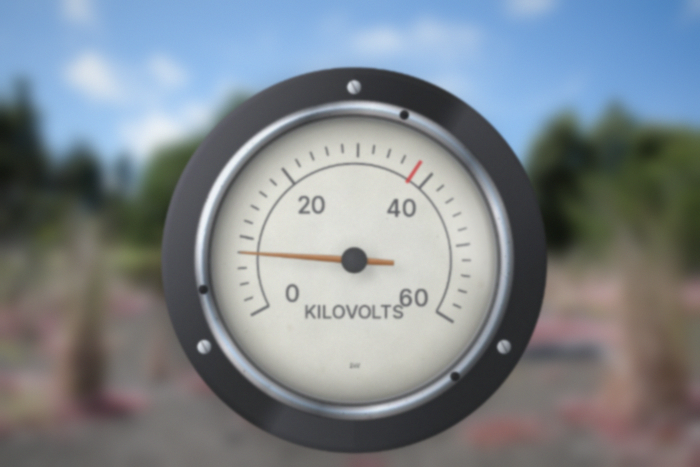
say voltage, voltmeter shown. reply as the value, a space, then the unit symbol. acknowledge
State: 8 kV
